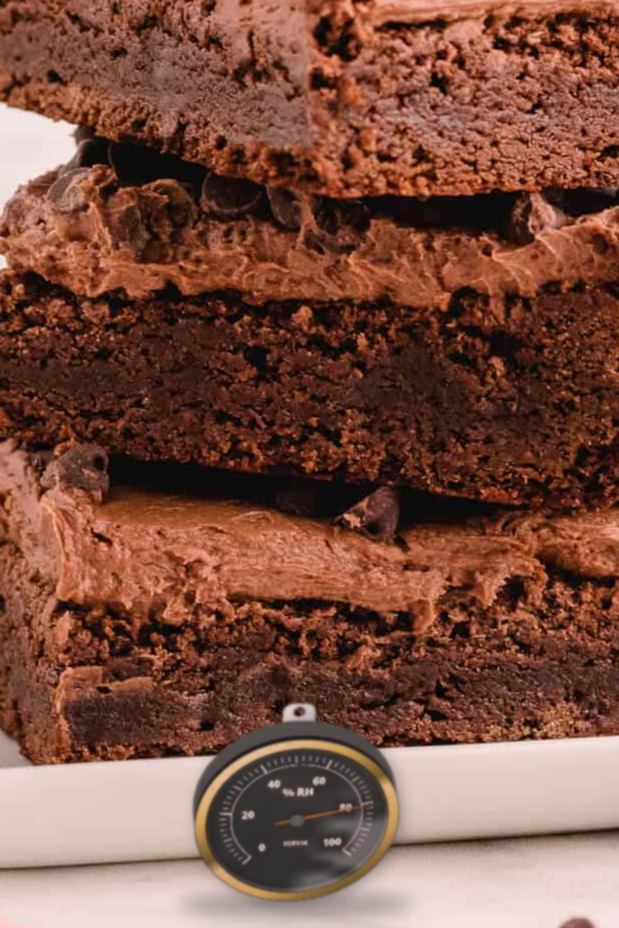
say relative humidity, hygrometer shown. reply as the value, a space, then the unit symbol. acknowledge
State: 80 %
